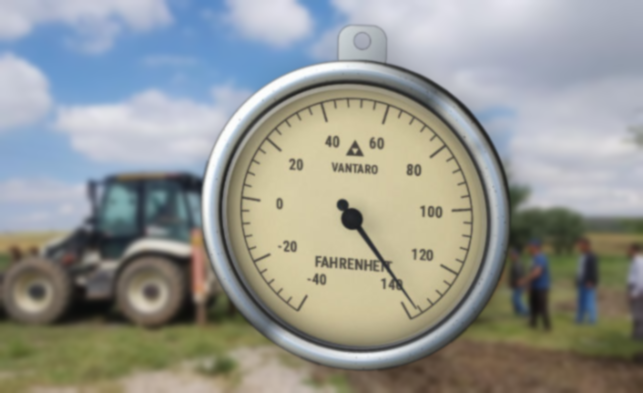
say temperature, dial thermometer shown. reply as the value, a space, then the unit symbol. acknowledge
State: 136 °F
